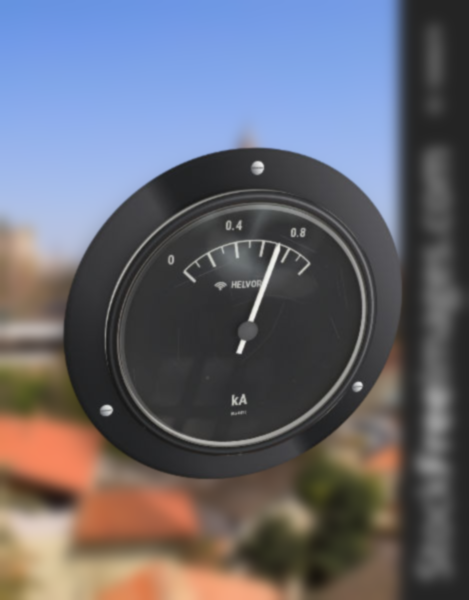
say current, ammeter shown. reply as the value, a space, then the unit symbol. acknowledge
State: 0.7 kA
